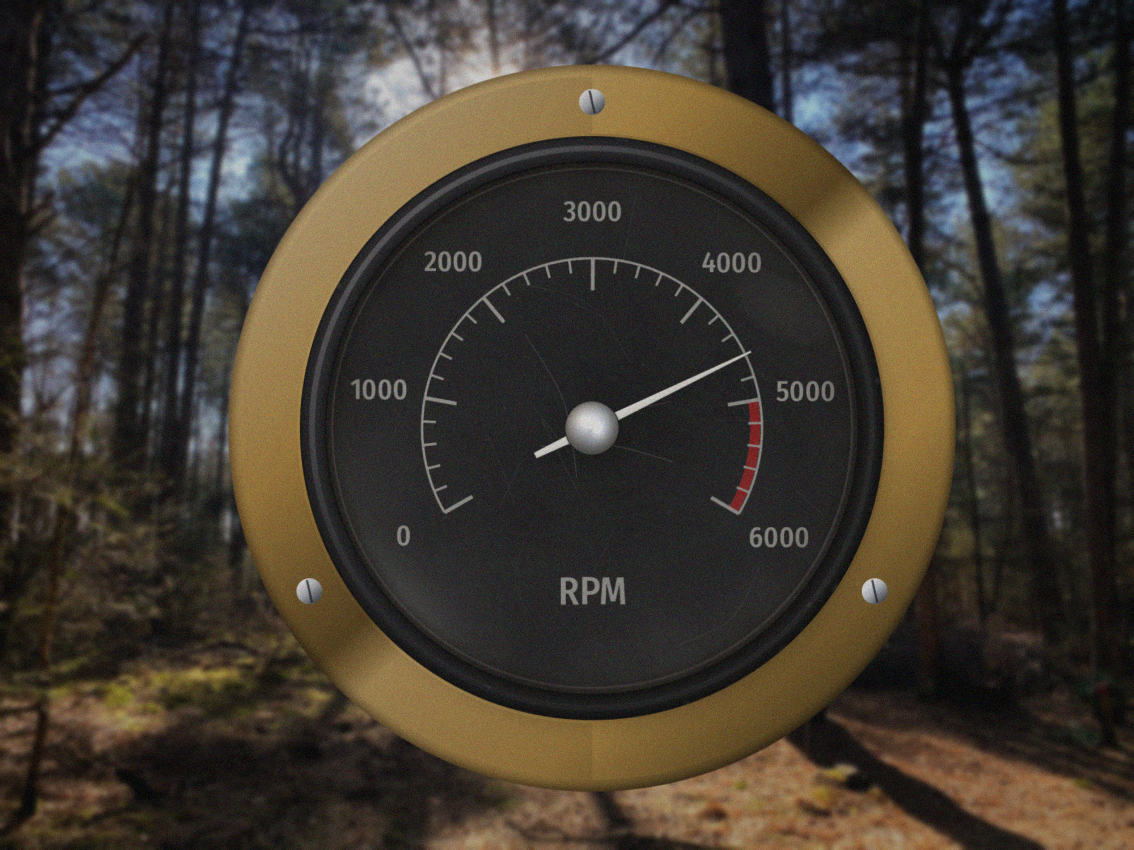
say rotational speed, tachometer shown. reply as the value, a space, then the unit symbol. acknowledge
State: 4600 rpm
